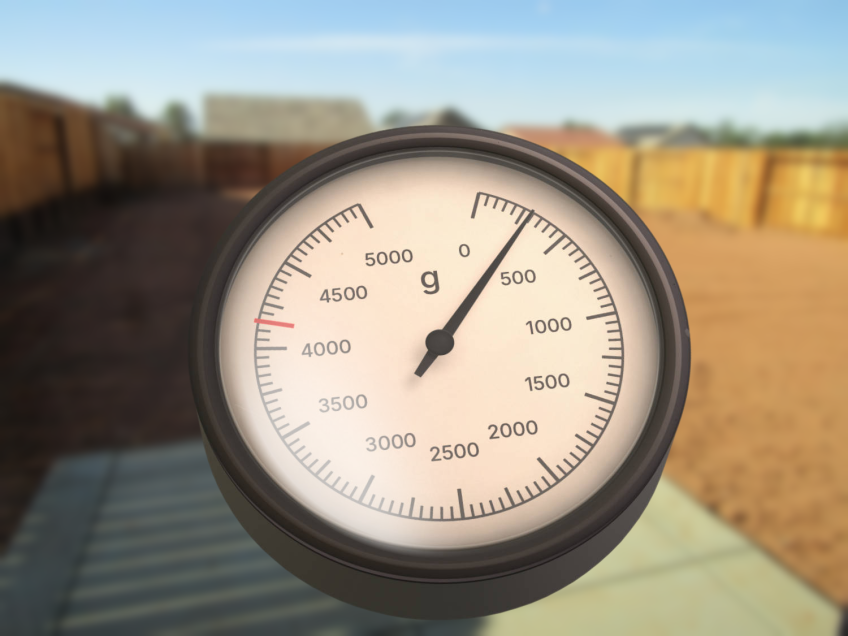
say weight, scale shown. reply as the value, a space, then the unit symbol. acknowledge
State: 300 g
